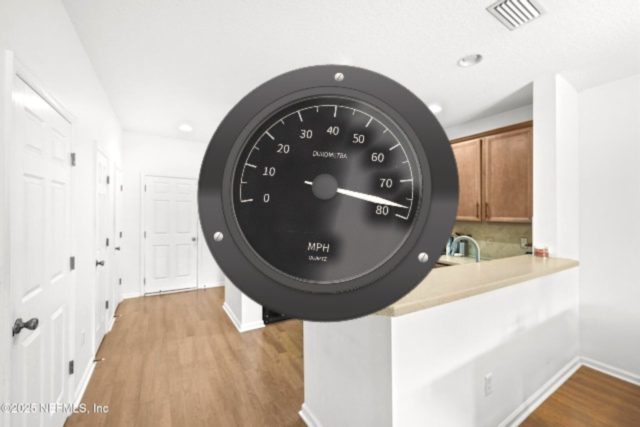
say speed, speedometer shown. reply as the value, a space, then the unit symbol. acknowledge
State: 77.5 mph
